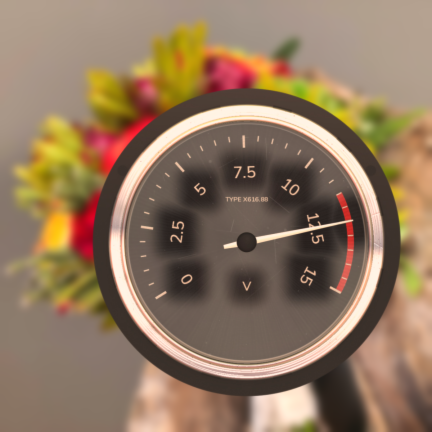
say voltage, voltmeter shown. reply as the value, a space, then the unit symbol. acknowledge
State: 12.5 V
